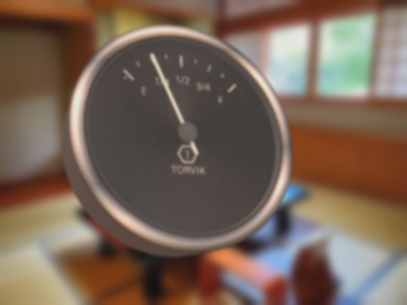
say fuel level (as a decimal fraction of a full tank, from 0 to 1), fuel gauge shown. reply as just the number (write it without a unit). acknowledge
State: 0.25
